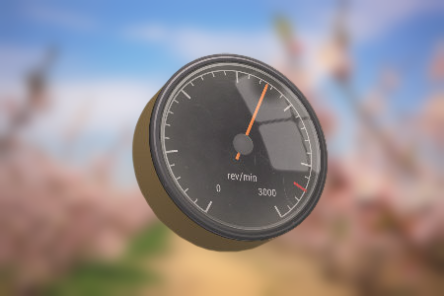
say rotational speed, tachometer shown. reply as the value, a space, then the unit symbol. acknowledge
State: 1750 rpm
